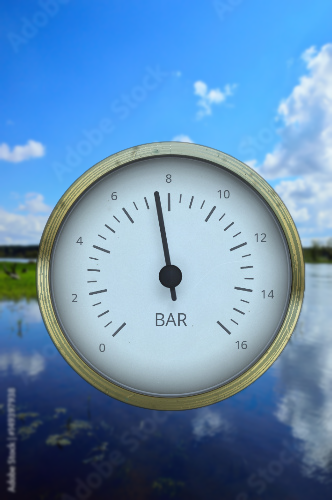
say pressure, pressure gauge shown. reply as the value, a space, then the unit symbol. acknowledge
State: 7.5 bar
